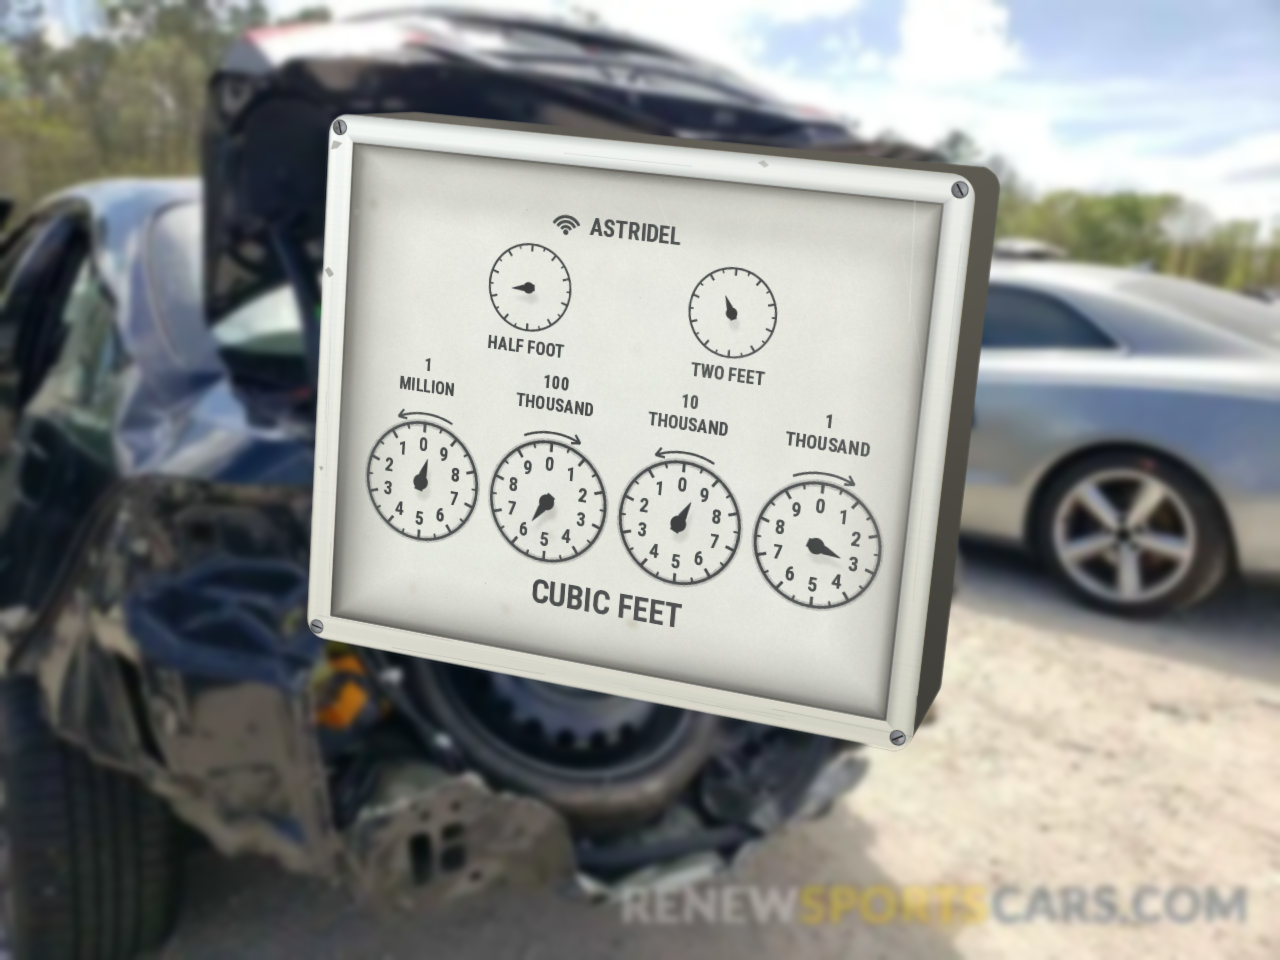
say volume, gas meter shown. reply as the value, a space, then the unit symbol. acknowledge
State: 959300 ft³
